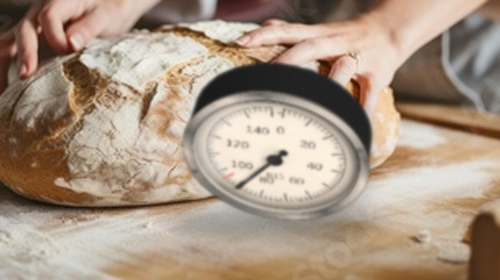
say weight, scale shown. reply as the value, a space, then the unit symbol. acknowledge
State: 90 kg
